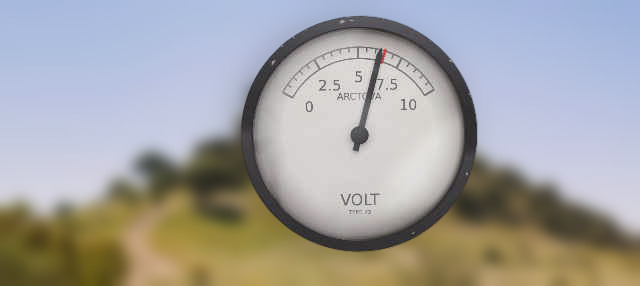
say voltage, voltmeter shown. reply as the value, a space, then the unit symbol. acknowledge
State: 6.25 V
